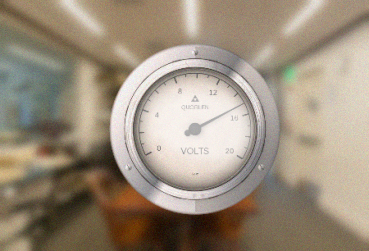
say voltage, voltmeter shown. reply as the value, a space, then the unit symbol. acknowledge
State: 15 V
